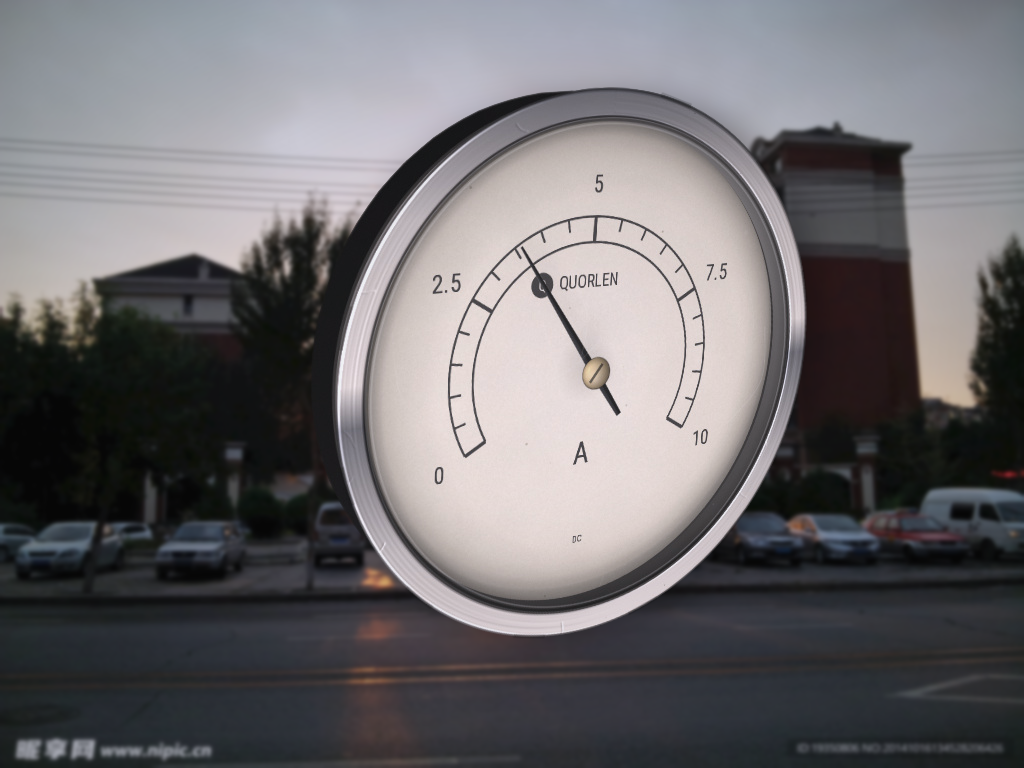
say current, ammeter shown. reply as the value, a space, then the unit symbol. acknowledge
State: 3.5 A
